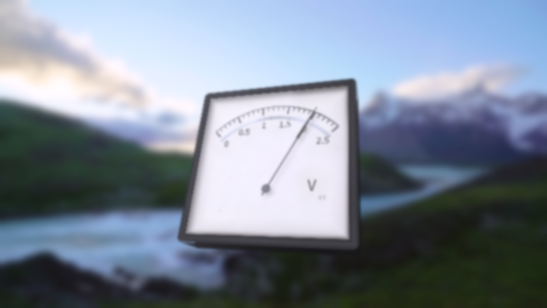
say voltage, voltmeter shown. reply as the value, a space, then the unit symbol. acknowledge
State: 2 V
